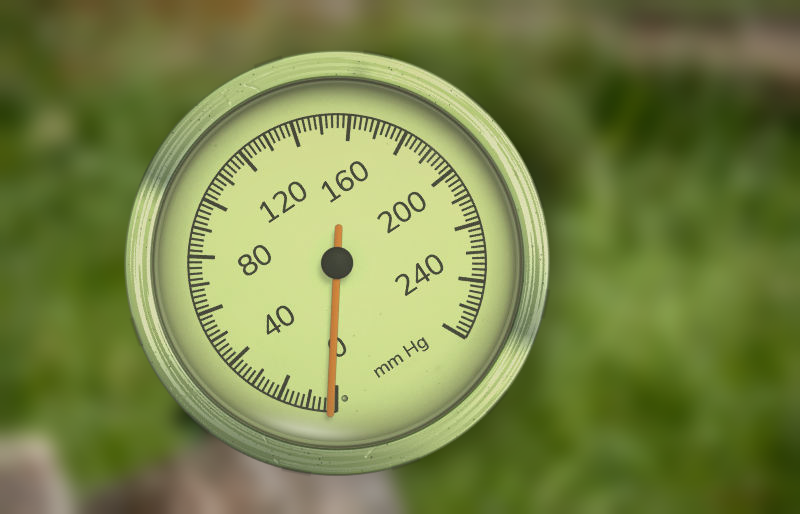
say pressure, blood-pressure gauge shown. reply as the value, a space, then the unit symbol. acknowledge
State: 2 mmHg
